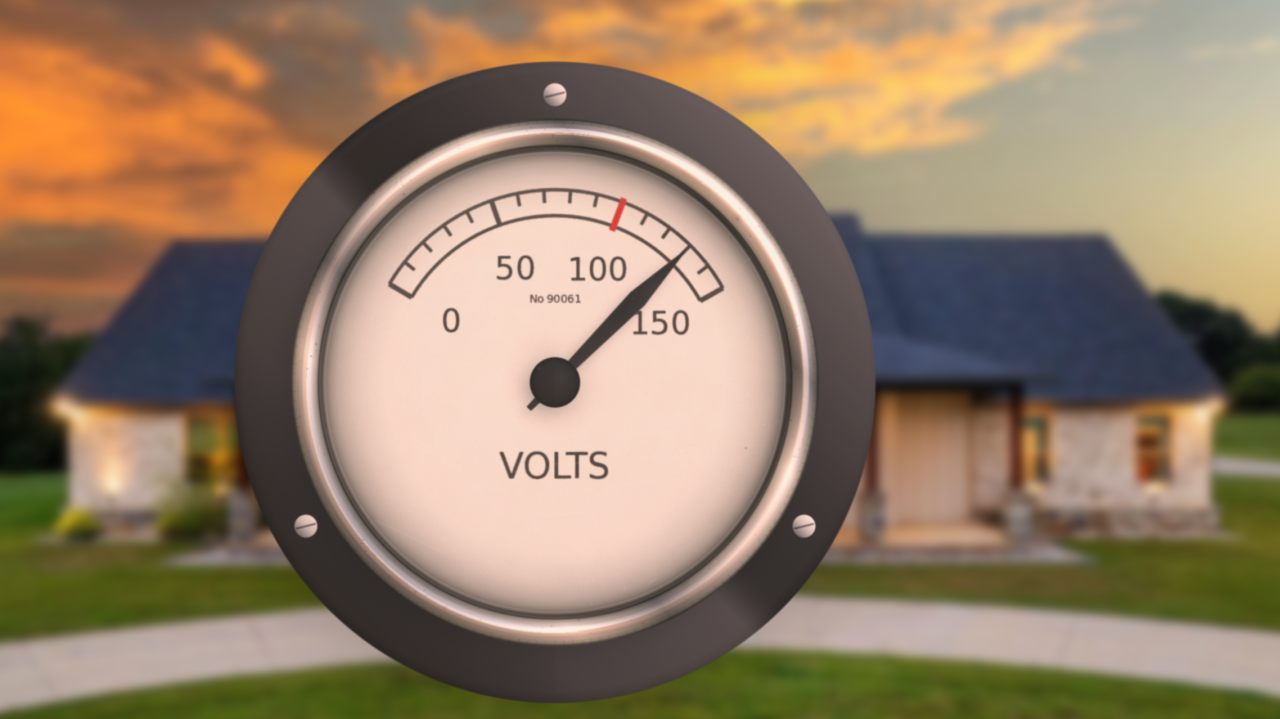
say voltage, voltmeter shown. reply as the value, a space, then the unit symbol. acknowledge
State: 130 V
